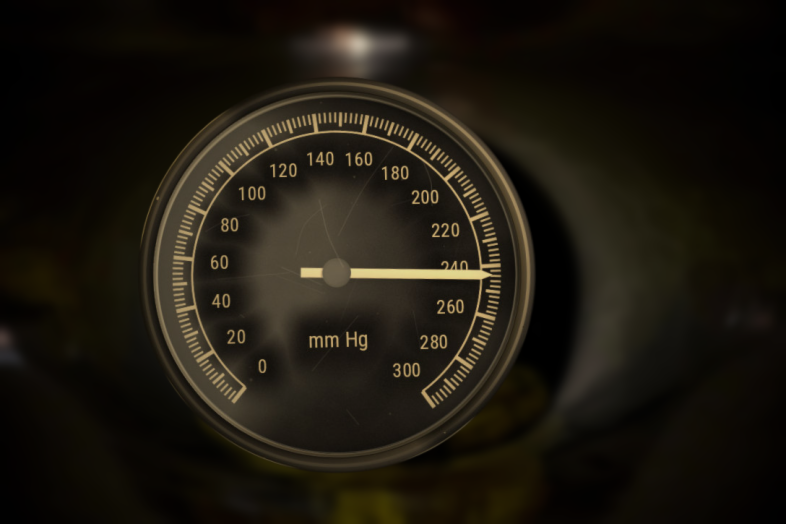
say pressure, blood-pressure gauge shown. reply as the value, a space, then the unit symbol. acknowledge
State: 244 mmHg
